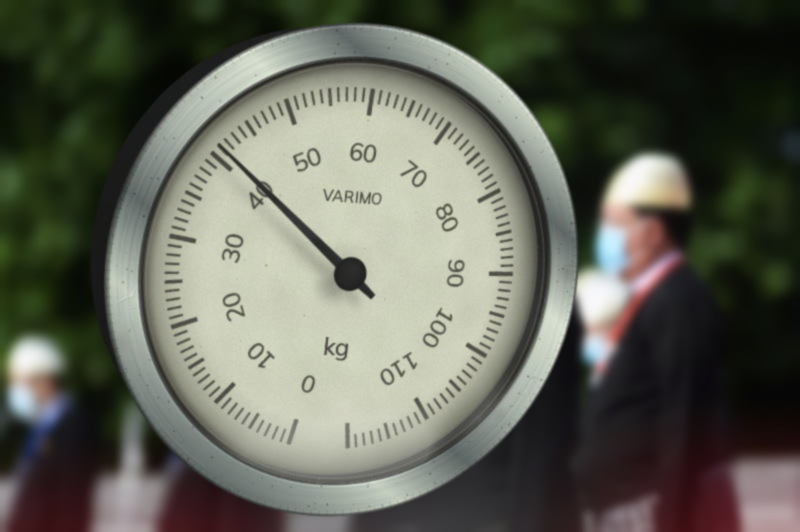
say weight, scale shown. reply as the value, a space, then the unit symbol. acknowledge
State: 41 kg
